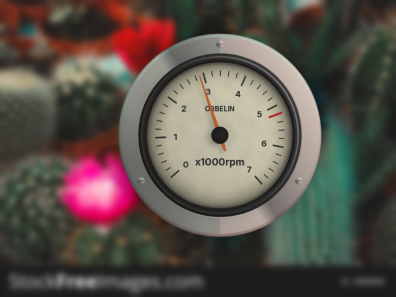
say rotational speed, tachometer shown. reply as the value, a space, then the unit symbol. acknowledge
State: 2900 rpm
